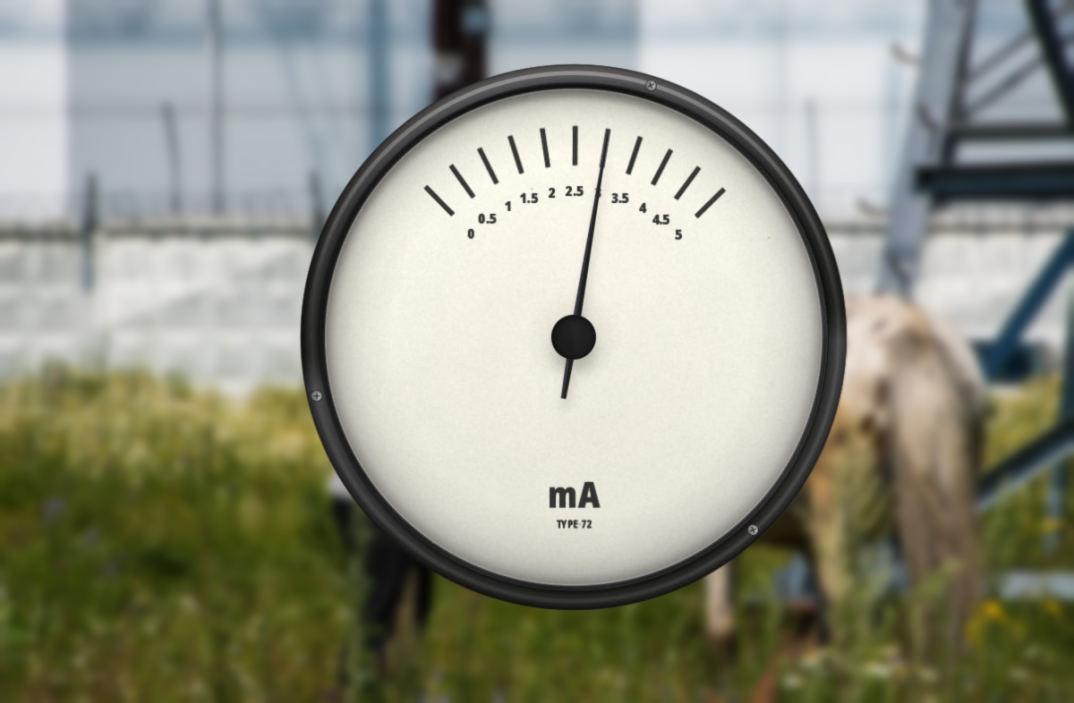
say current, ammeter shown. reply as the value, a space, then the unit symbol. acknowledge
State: 3 mA
